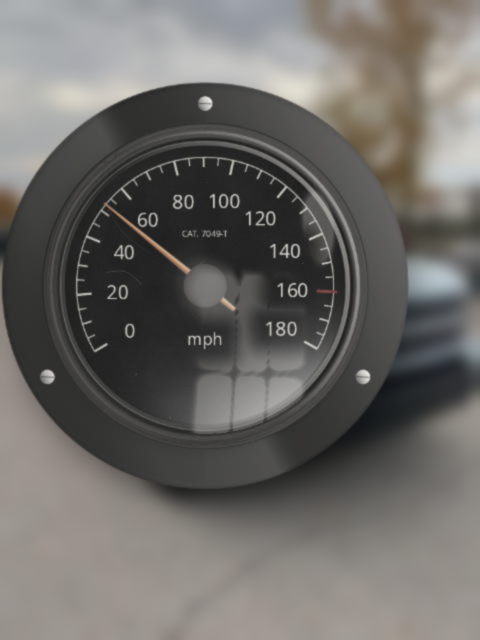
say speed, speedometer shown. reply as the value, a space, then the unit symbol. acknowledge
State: 52.5 mph
